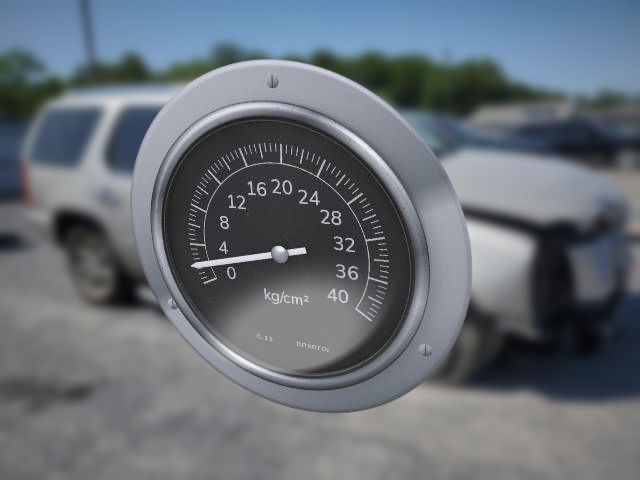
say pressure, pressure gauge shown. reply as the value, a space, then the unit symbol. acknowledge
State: 2 kg/cm²
